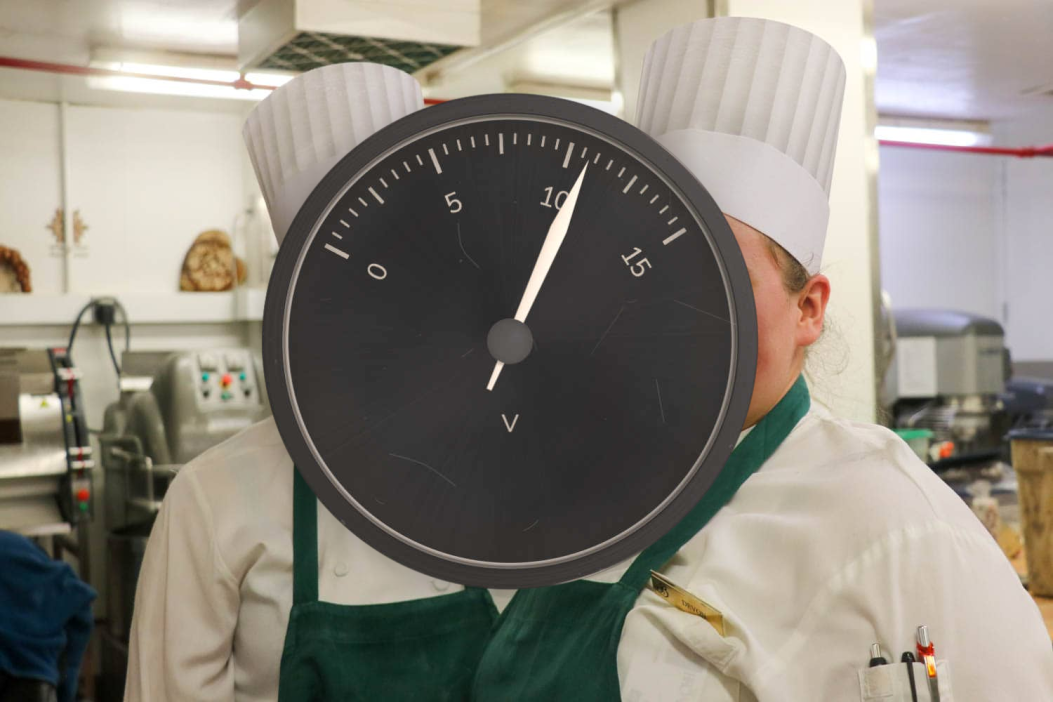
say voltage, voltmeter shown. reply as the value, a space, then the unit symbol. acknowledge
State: 10.75 V
